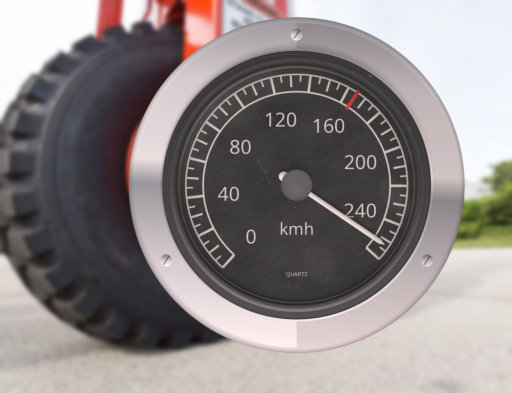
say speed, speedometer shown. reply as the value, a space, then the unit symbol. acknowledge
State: 252.5 km/h
